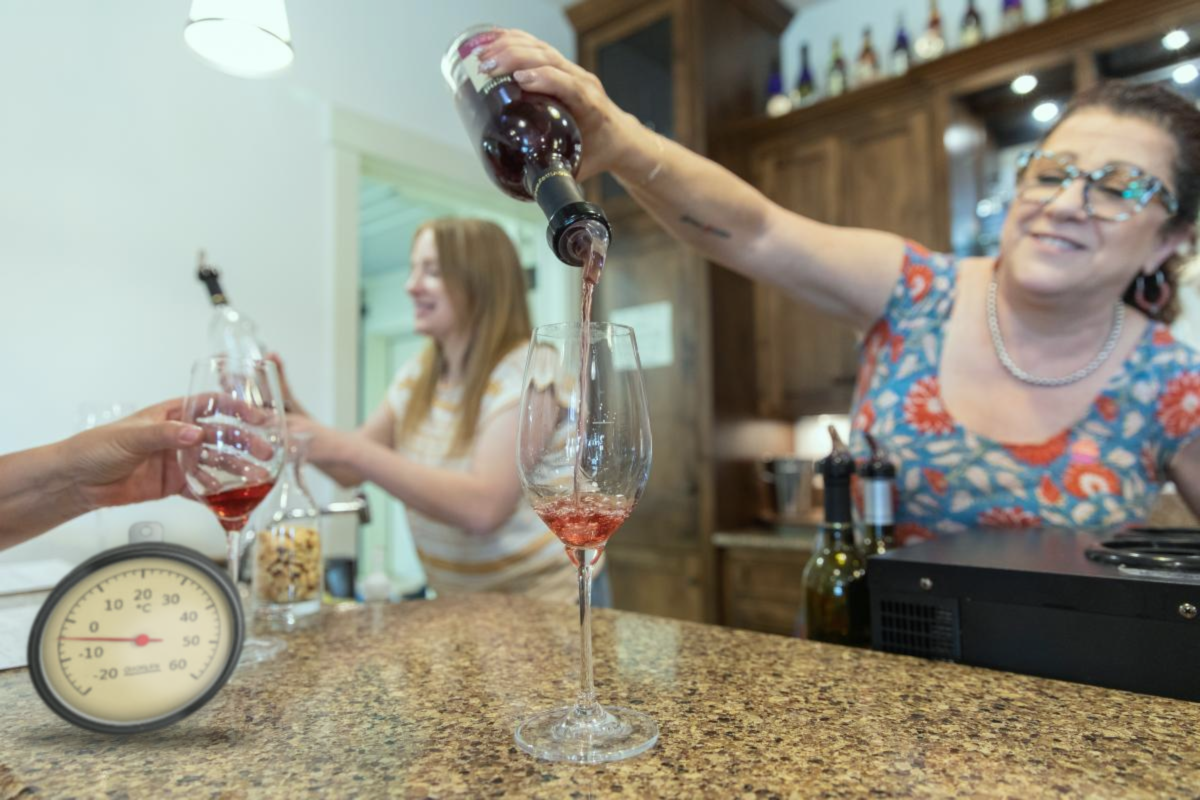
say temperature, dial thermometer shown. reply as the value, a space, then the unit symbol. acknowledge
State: -4 °C
